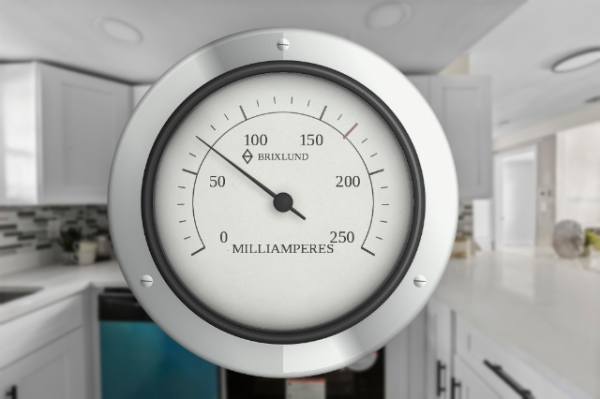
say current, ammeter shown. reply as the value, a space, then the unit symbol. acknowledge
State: 70 mA
